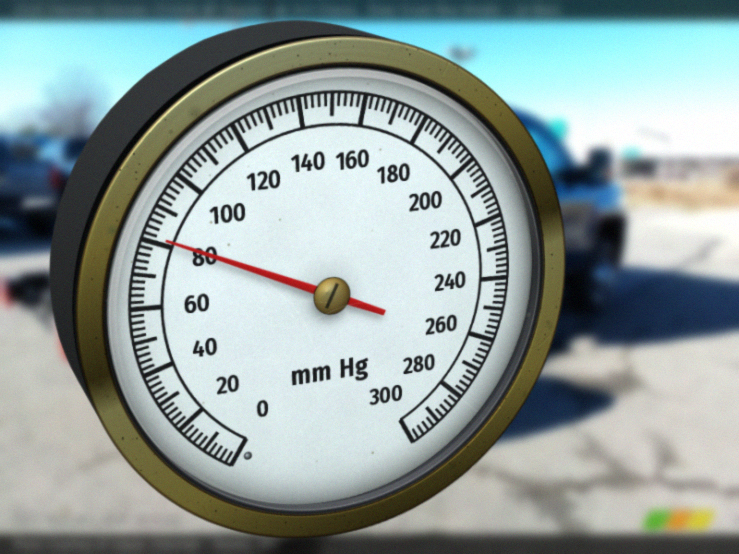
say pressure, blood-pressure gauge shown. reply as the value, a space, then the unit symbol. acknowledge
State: 82 mmHg
